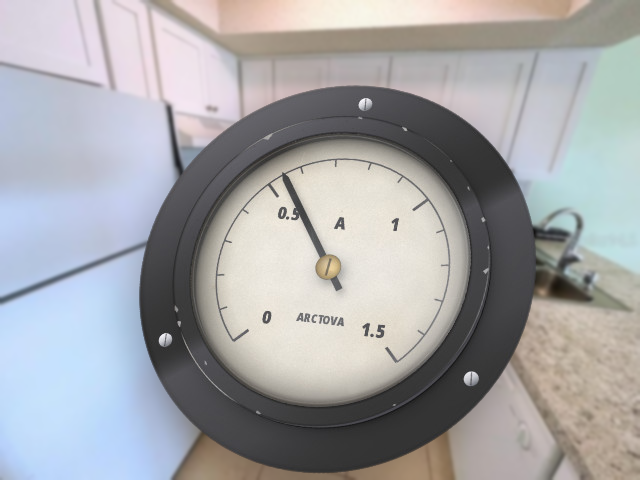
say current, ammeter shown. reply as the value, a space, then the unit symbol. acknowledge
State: 0.55 A
